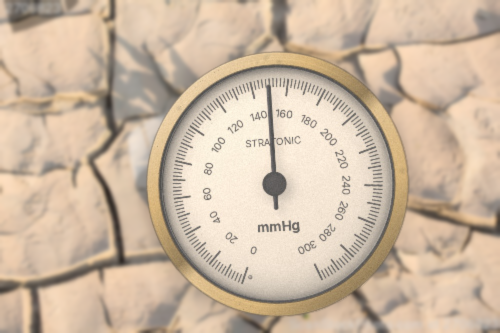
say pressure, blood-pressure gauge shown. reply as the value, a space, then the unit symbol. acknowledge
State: 150 mmHg
